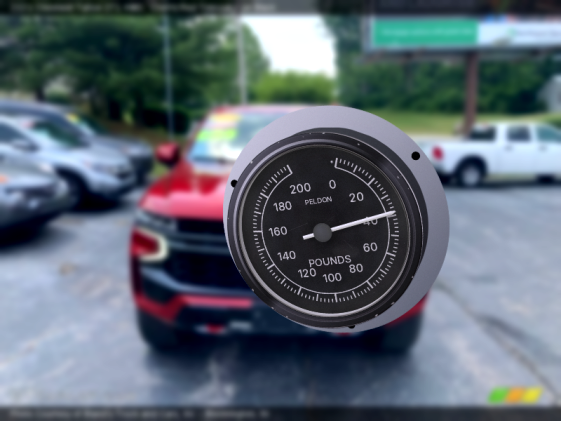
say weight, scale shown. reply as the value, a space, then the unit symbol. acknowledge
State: 38 lb
